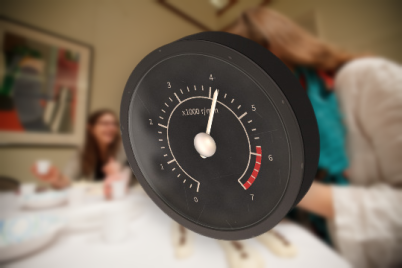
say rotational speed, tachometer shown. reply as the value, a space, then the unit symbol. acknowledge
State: 4200 rpm
